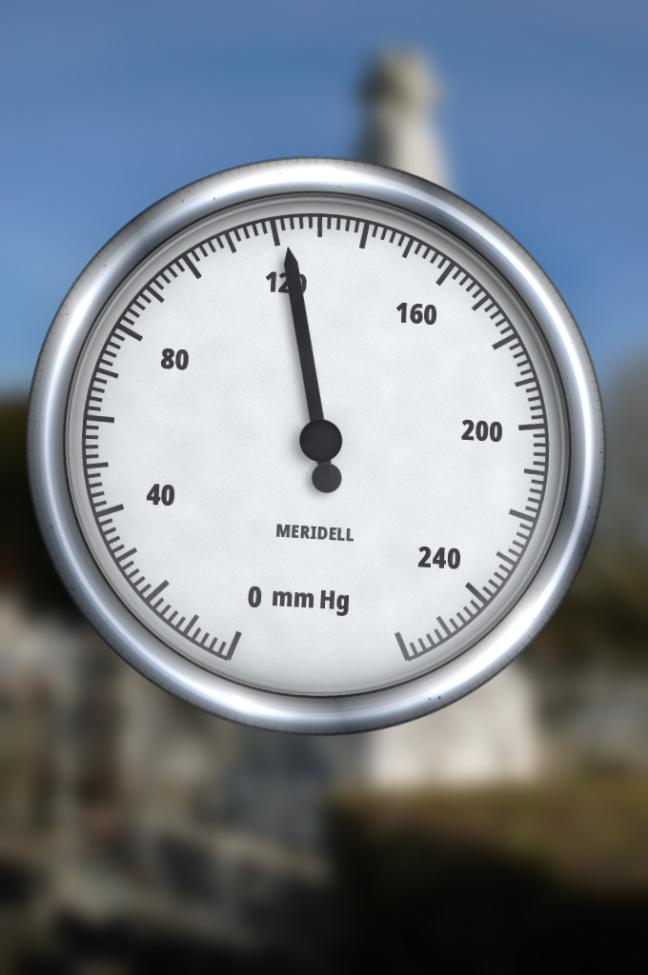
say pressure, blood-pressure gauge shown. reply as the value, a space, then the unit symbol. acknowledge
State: 122 mmHg
